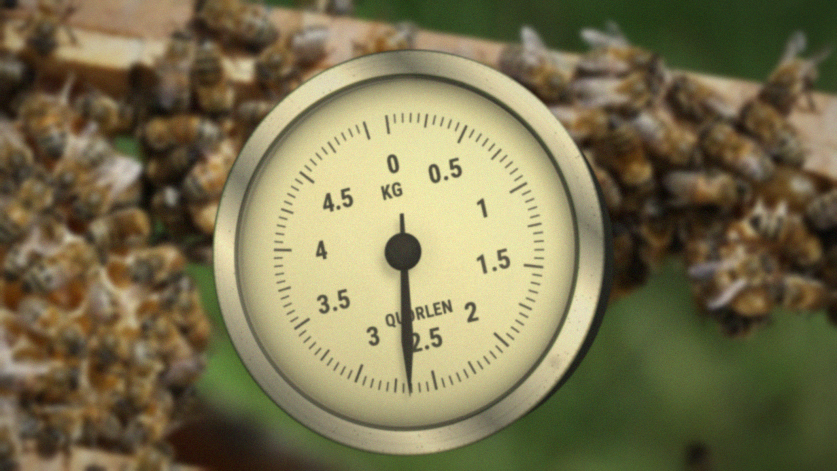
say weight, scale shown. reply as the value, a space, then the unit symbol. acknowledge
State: 2.65 kg
